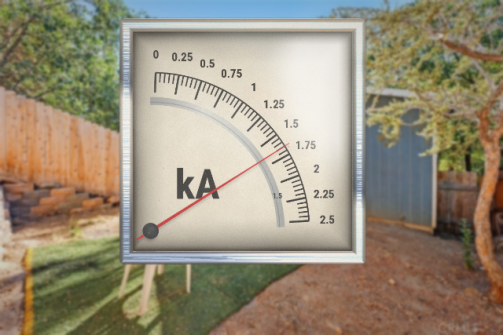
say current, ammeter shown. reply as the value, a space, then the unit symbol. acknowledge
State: 1.65 kA
